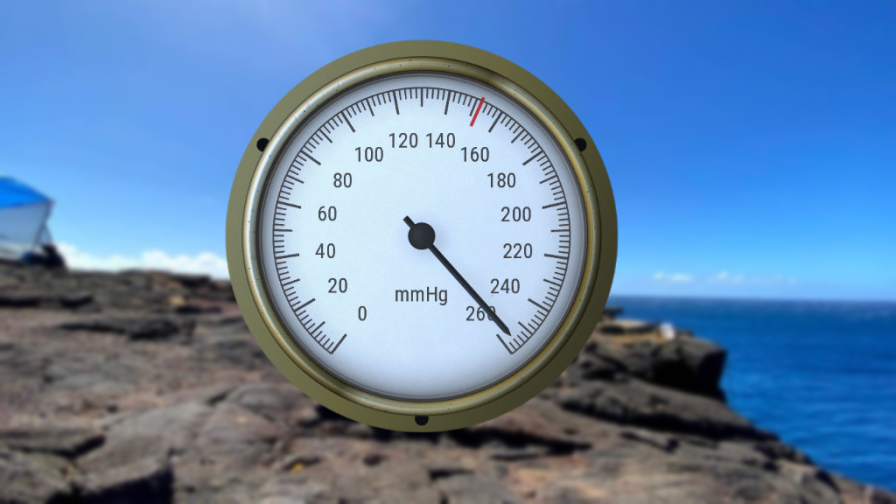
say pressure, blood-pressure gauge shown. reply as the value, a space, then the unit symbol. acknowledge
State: 256 mmHg
